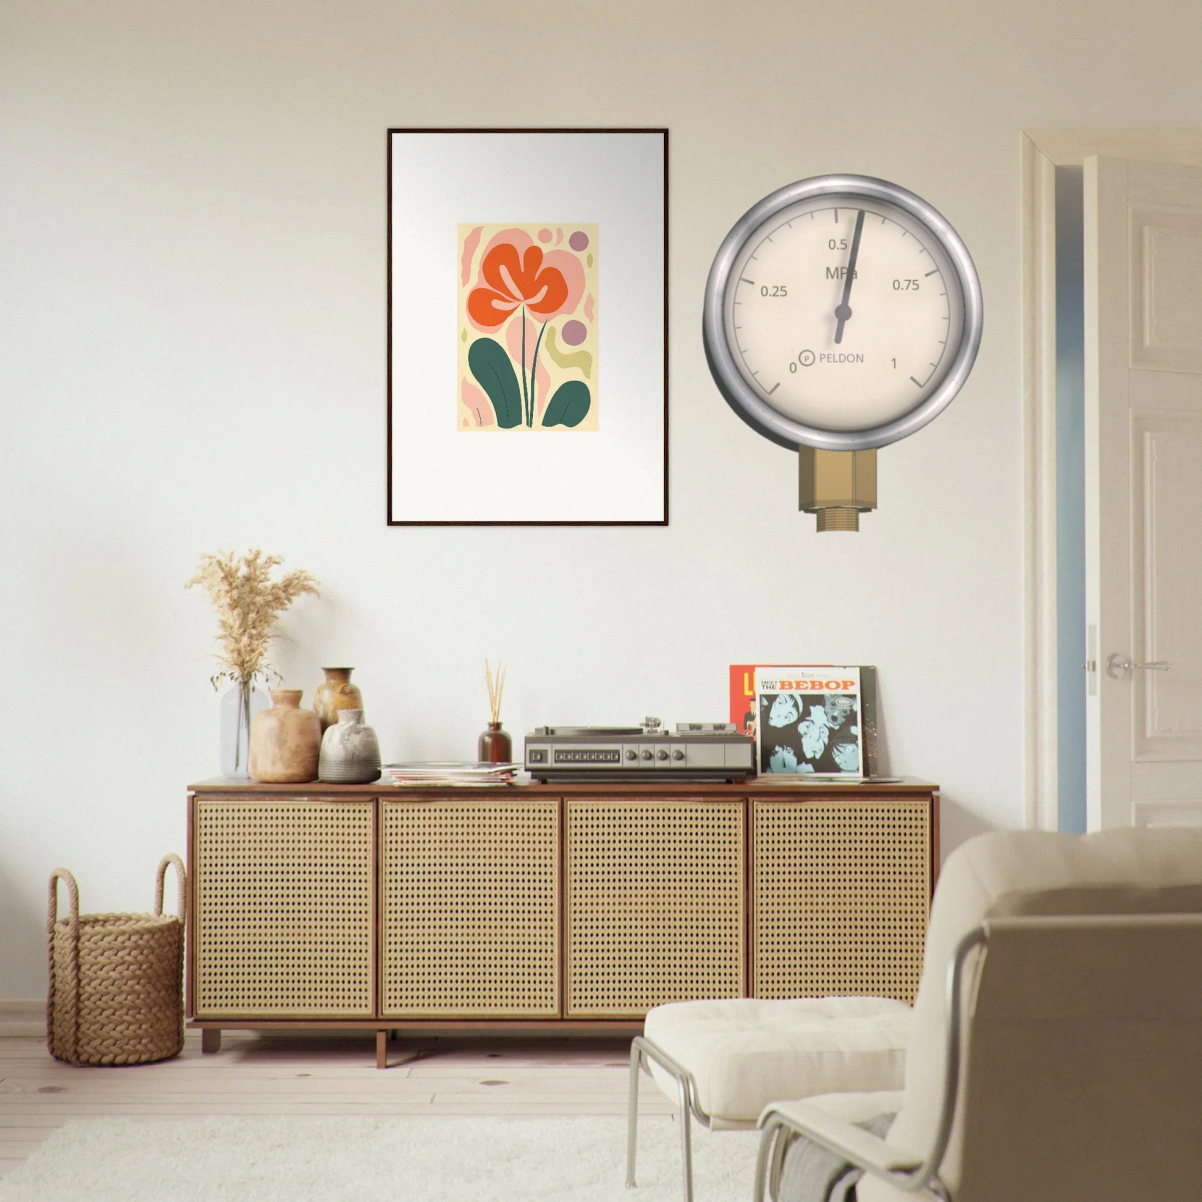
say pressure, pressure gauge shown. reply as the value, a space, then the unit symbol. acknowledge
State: 0.55 MPa
